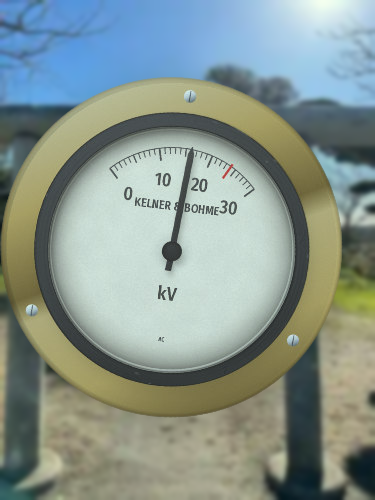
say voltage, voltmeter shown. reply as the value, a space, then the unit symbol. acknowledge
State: 16 kV
